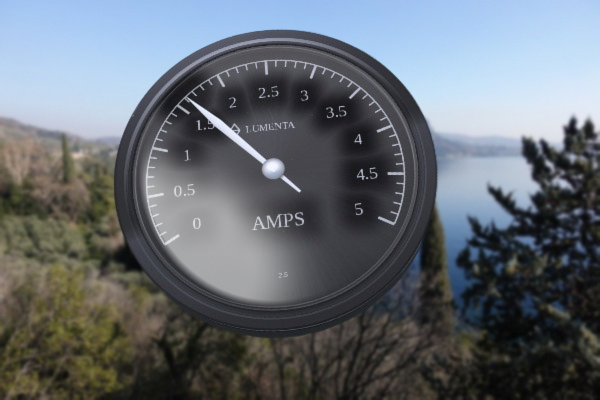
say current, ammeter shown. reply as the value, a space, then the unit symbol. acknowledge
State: 1.6 A
